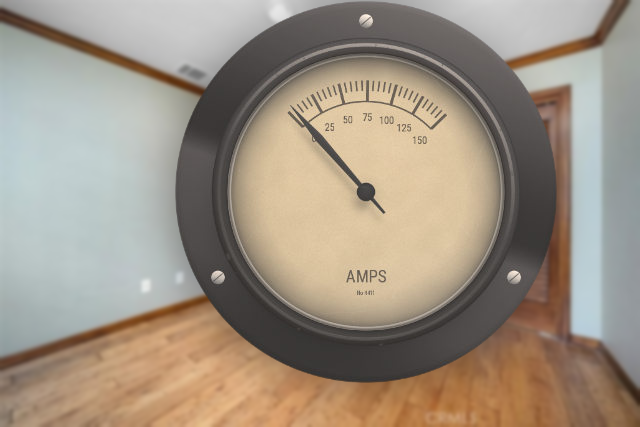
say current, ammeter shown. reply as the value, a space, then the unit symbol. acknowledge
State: 5 A
